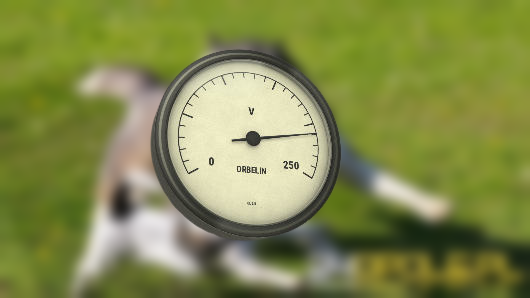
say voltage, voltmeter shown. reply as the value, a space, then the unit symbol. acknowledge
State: 210 V
